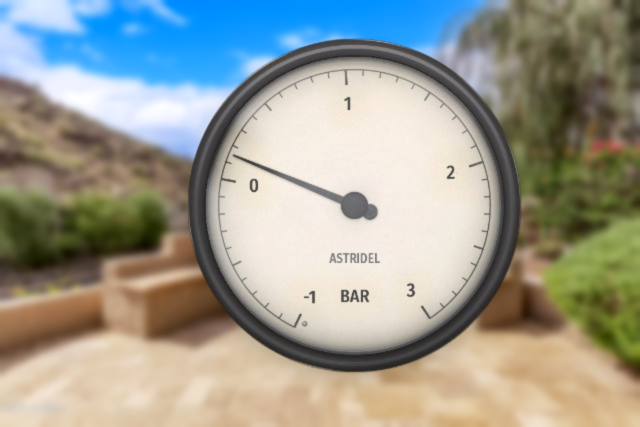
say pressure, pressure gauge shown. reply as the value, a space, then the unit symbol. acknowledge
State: 0.15 bar
